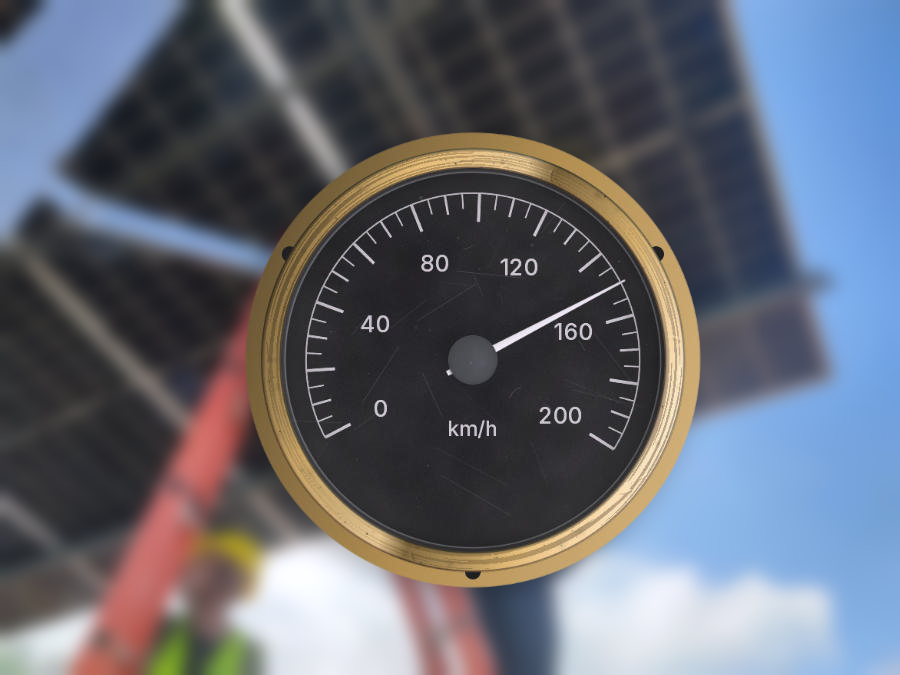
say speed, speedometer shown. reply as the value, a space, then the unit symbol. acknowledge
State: 150 km/h
